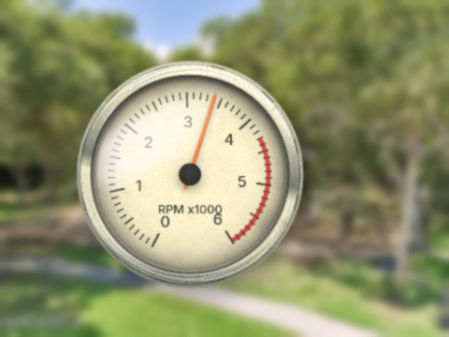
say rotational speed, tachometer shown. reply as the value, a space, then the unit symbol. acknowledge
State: 3400 rpm
